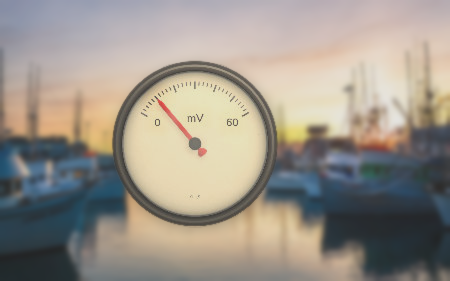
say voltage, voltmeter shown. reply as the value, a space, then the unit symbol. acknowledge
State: 10 mV
